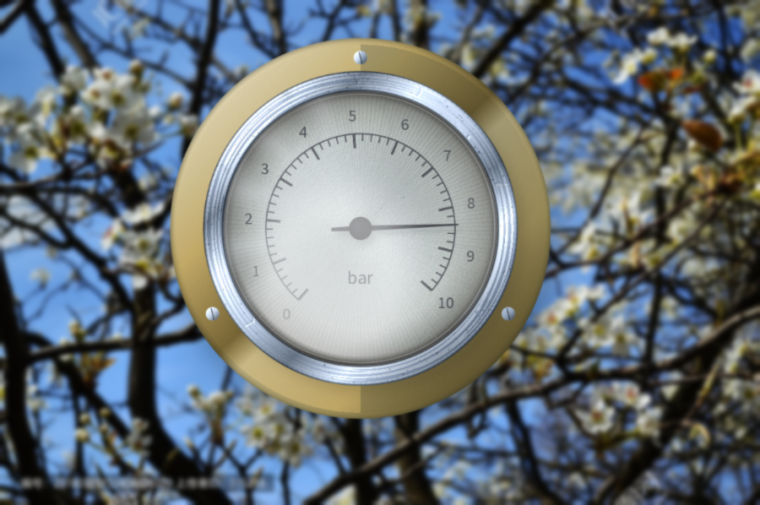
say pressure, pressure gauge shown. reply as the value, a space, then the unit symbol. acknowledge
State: 8.4 bar
